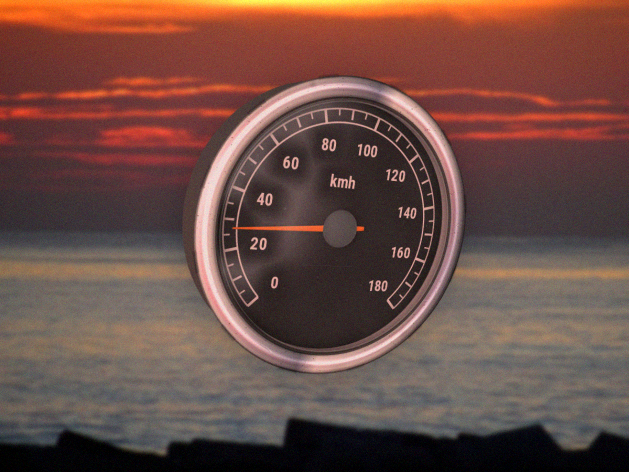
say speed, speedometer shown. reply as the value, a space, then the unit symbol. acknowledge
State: 27.5 km/h
